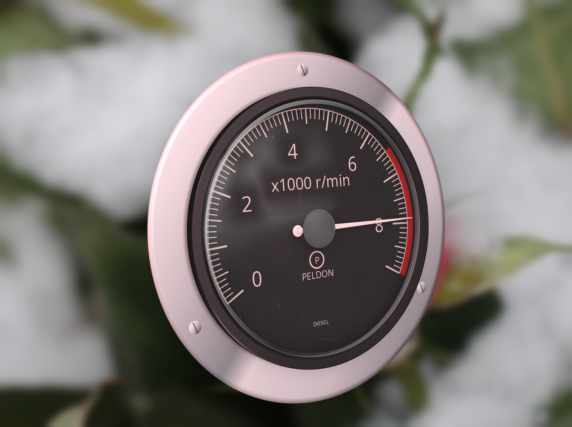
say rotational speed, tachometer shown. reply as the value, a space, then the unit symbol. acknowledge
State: 7900 rpm
